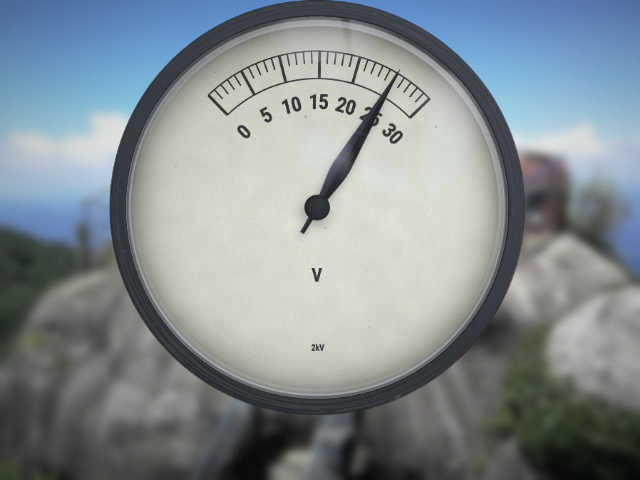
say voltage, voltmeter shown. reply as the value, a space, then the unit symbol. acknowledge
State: 25 V
